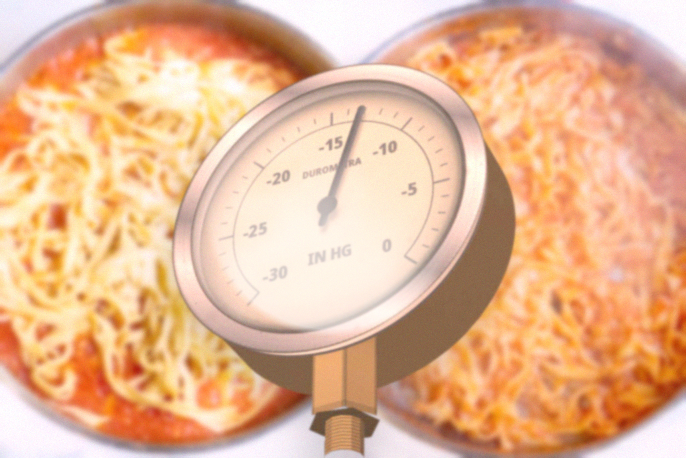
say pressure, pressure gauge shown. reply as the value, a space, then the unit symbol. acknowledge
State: -13 inHg
